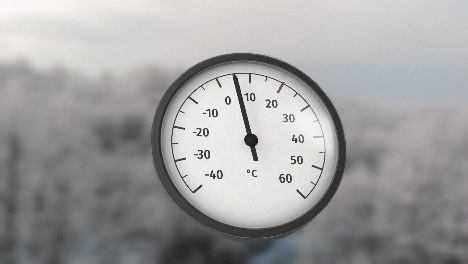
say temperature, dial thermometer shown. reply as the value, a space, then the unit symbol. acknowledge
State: 5 °C
